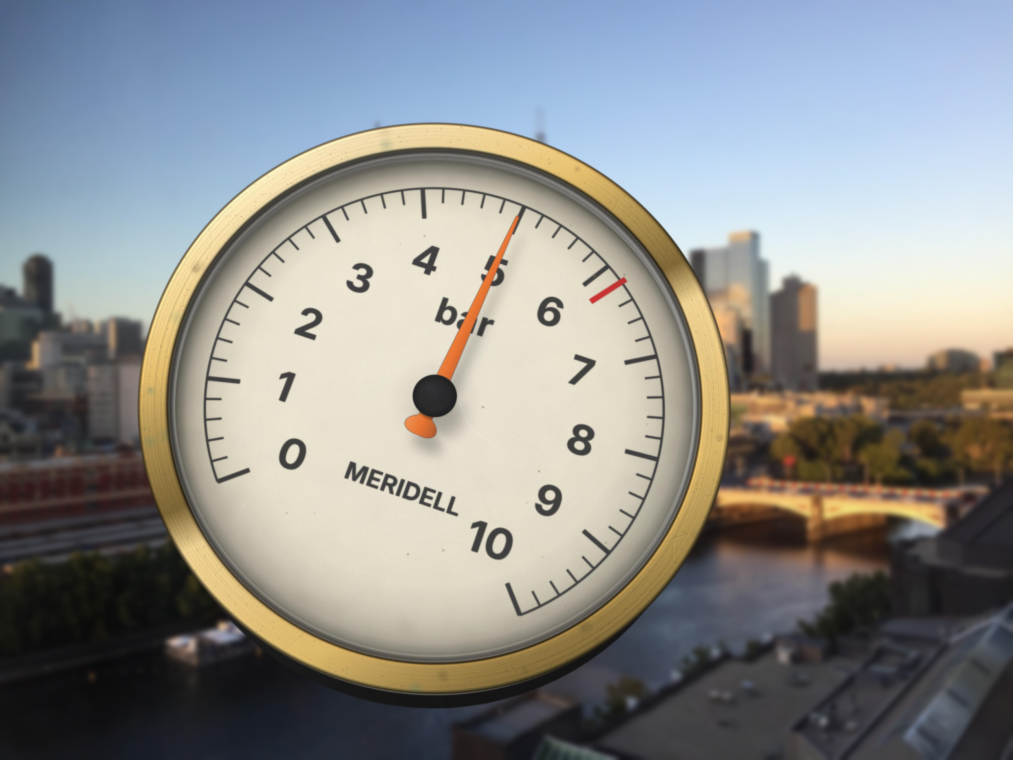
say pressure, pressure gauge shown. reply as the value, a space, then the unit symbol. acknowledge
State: 5 bar
